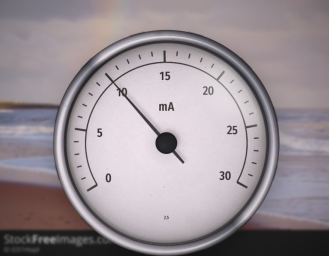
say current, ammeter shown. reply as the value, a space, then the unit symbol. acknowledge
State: 10 mA
